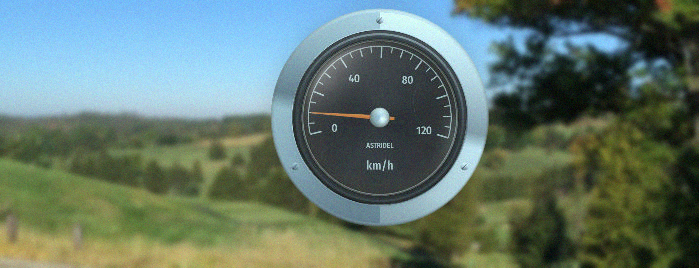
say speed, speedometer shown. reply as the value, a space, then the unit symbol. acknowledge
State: 10 km/h
